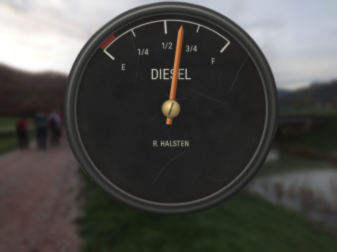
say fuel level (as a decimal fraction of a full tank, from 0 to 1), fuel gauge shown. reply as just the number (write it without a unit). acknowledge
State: 0.625
